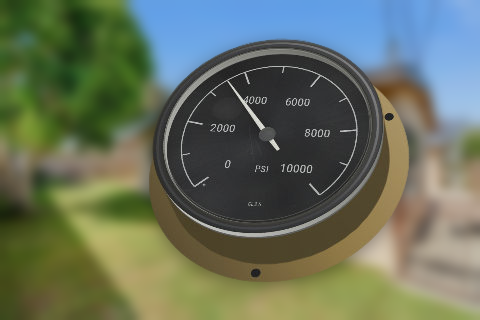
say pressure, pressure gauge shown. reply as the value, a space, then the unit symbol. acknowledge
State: 3500 psi
